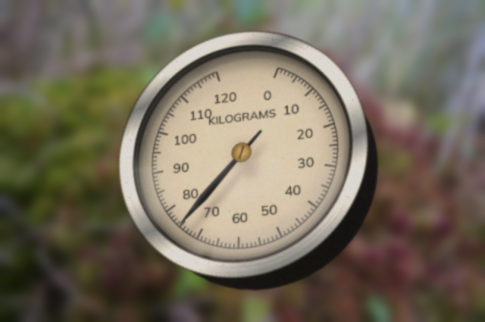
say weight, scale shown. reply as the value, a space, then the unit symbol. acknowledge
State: 75 kg
